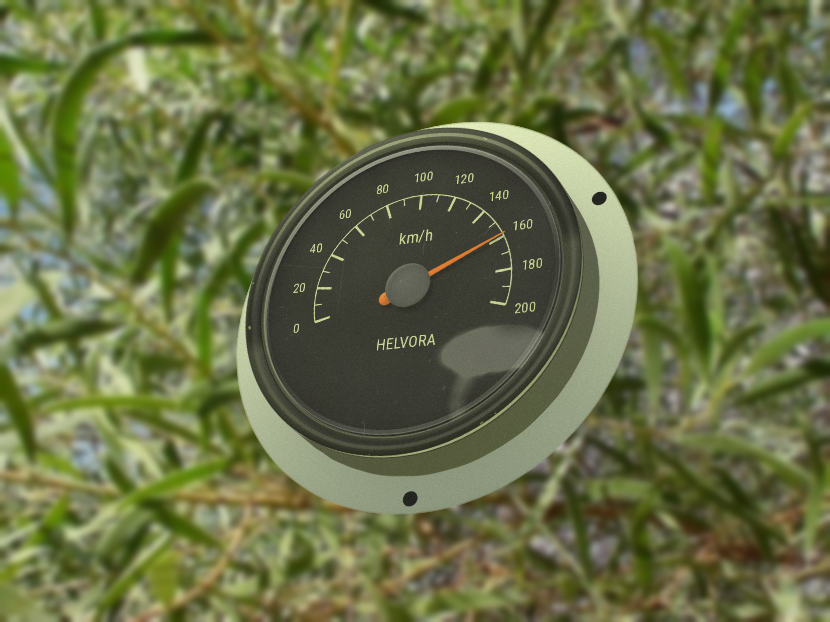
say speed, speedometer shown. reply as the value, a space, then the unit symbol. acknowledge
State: 160 km/h
